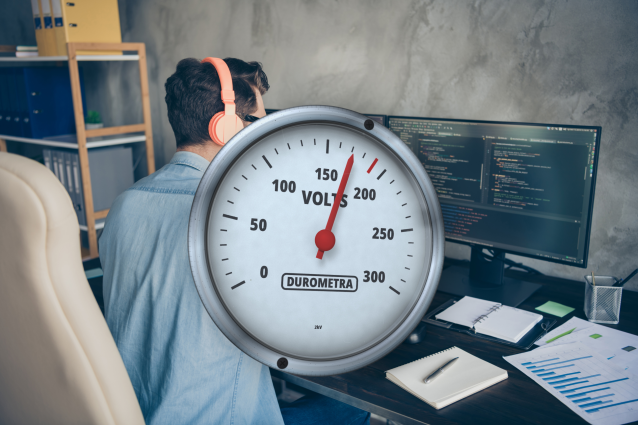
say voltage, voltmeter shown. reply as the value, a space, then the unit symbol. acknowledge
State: 170 V
